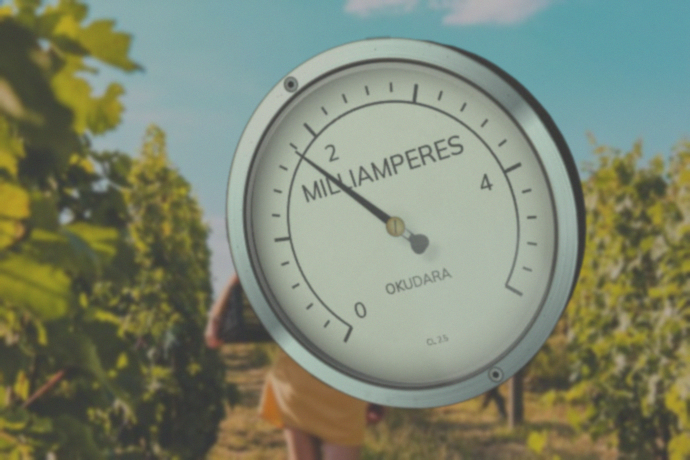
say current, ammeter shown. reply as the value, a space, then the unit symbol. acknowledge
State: 1.8 mA
